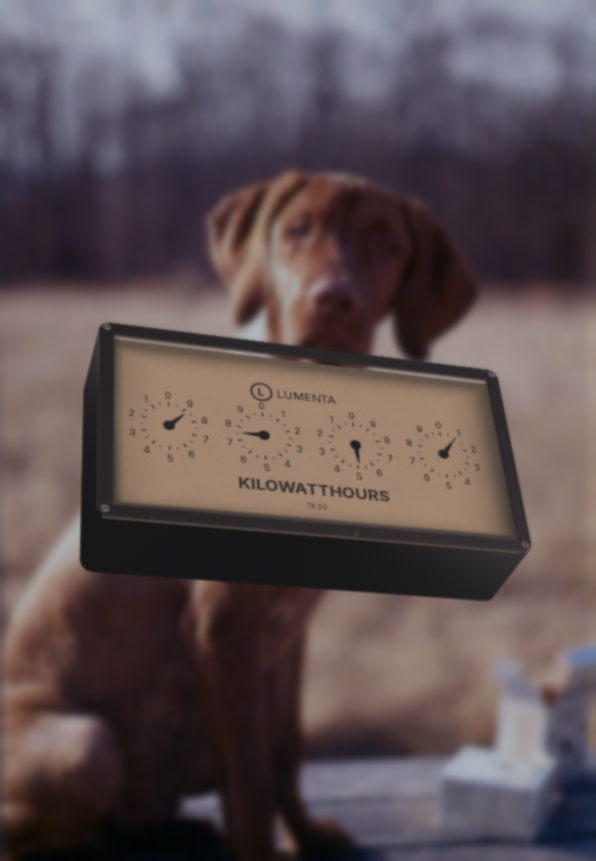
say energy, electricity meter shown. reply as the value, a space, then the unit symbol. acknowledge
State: 8751 kWh
